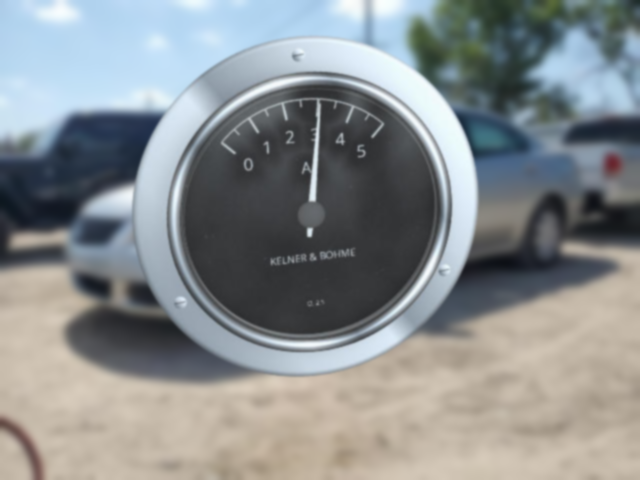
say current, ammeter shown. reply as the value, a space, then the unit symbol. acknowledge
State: 3 A
